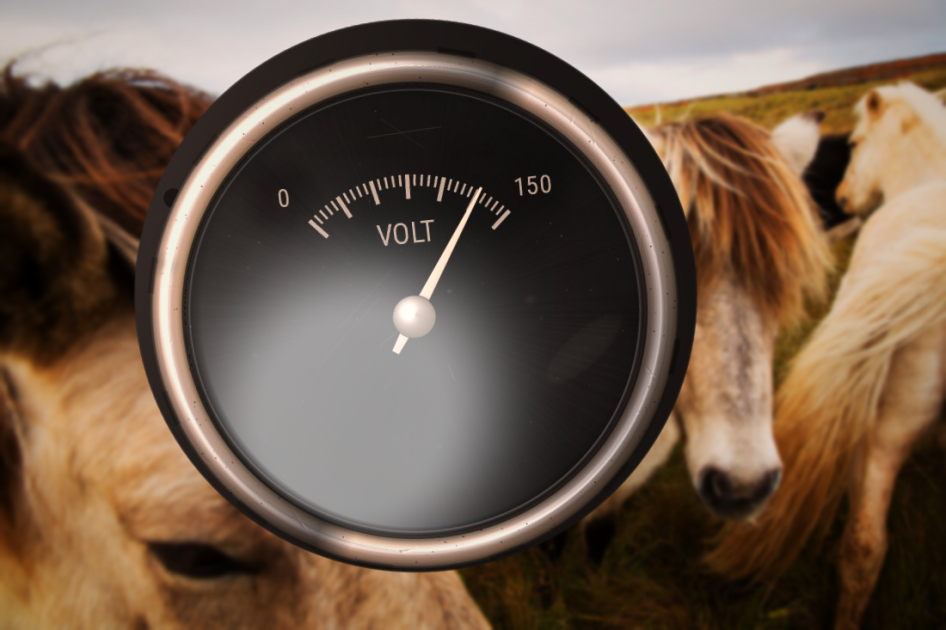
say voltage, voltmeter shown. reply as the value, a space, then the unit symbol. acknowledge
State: 125 V
